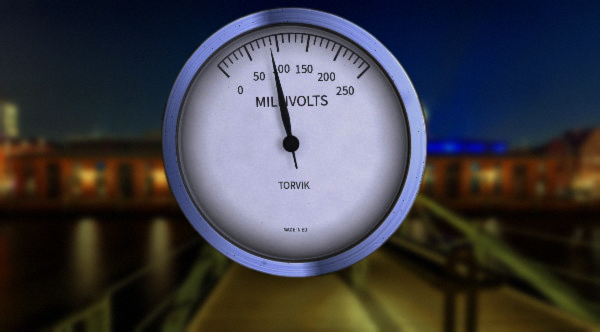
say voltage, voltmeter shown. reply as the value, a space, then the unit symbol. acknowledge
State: 90 mV
